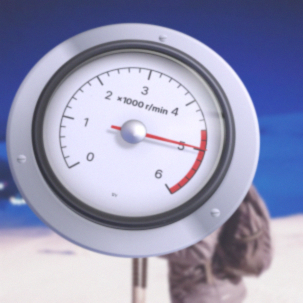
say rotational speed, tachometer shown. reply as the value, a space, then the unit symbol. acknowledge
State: 5000 rpm
